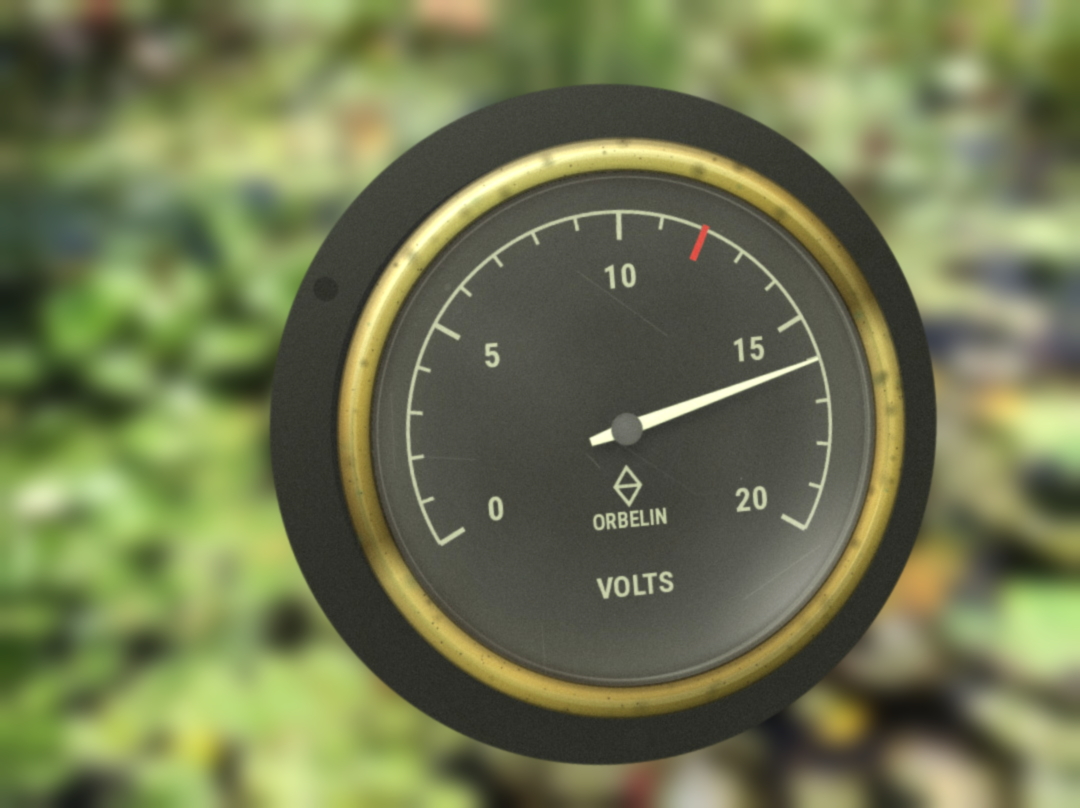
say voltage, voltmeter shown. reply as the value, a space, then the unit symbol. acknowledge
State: 16 V
